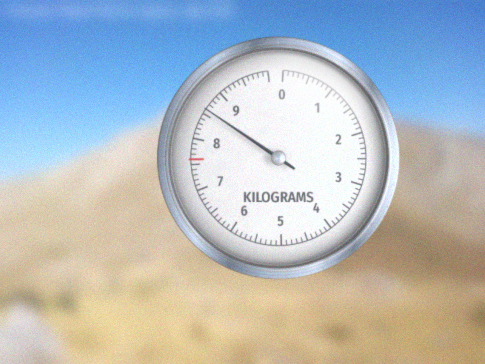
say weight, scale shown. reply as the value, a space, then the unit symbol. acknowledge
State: 8.6 kg
